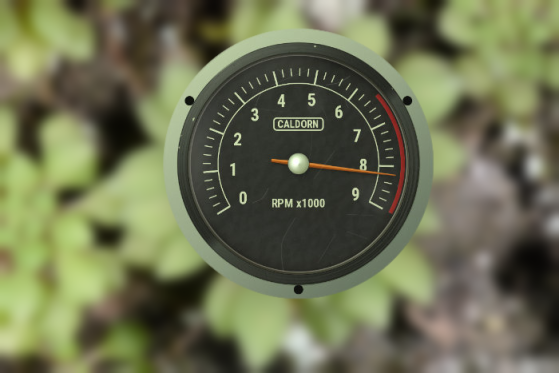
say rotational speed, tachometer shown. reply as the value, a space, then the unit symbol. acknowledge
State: 8200 rpm
